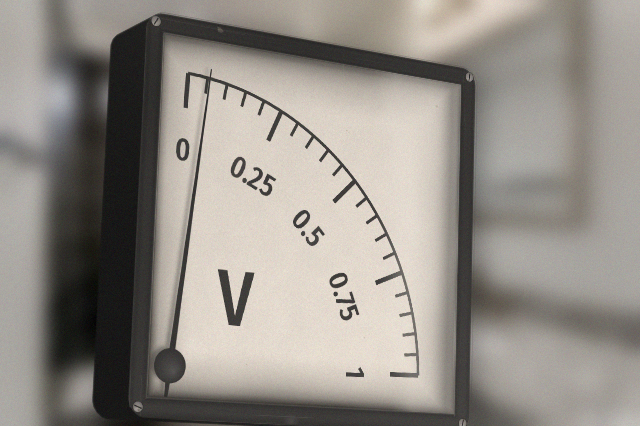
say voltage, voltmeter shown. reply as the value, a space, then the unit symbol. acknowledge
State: 0.05 V
